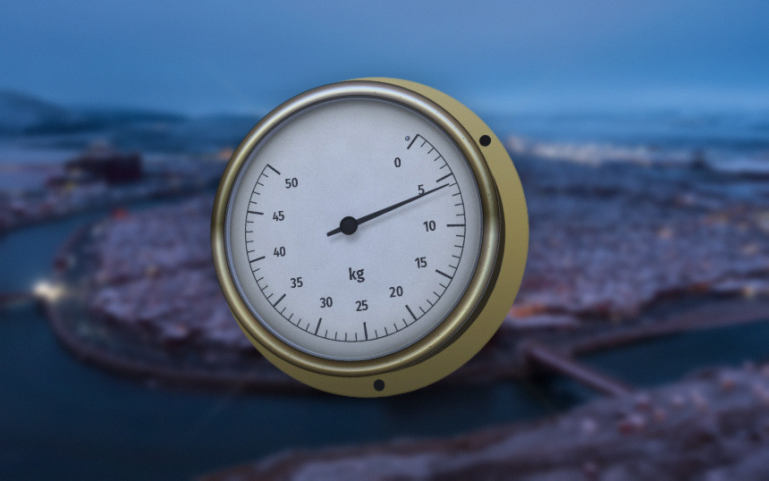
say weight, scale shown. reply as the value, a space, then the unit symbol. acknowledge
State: 6 kg
